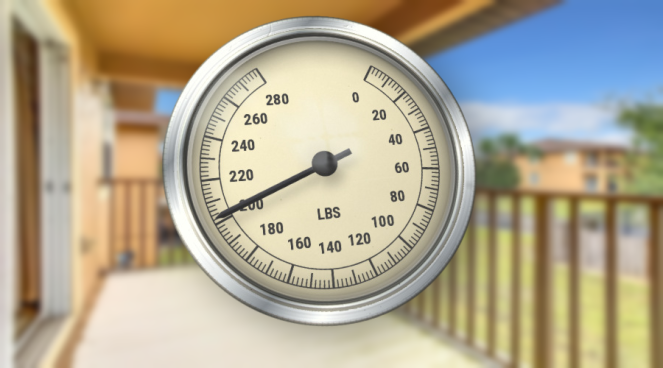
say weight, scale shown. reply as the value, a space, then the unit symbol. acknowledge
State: 202 lb
